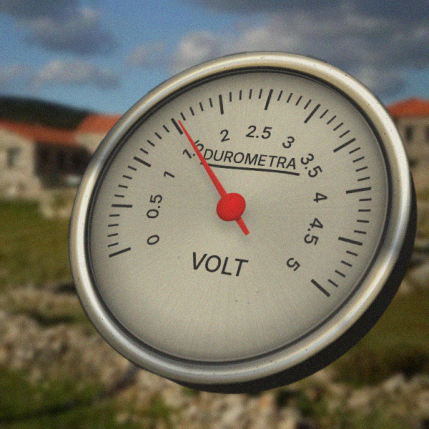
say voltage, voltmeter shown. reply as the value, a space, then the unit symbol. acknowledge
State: 1.55 V
